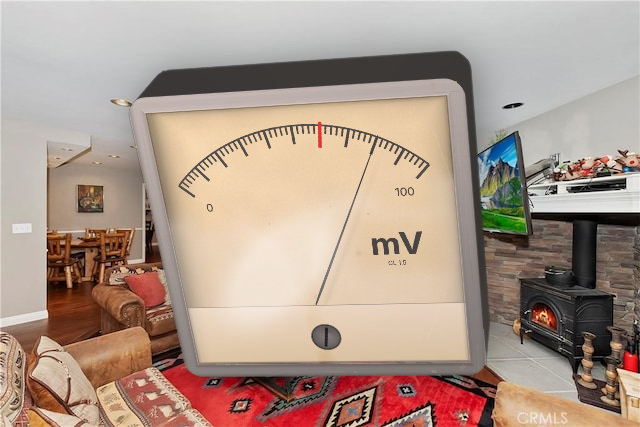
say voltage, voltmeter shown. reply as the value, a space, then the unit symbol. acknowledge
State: 80 mV
